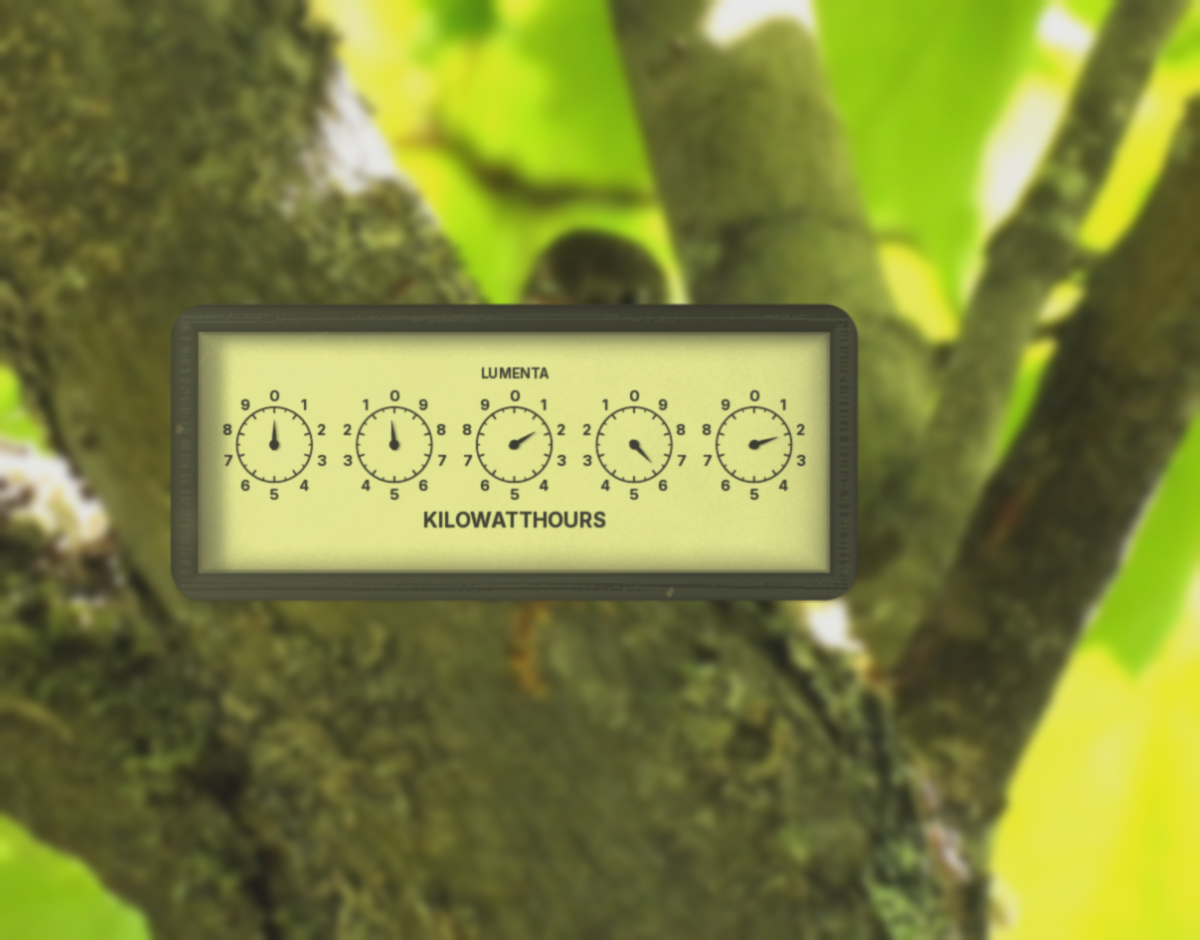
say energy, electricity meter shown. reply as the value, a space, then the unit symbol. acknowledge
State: 162 kWh
